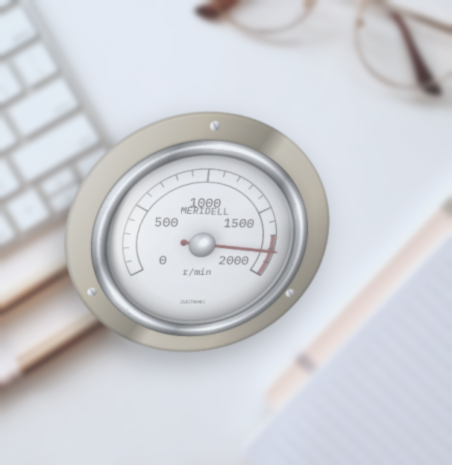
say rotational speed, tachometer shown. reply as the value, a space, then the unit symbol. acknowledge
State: 1800 rpm
